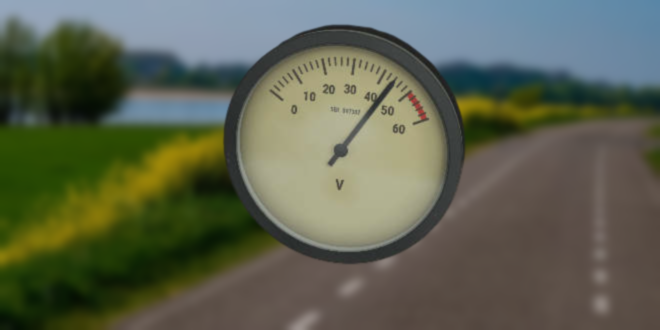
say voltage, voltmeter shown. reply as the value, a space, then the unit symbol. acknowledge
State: 44 V
